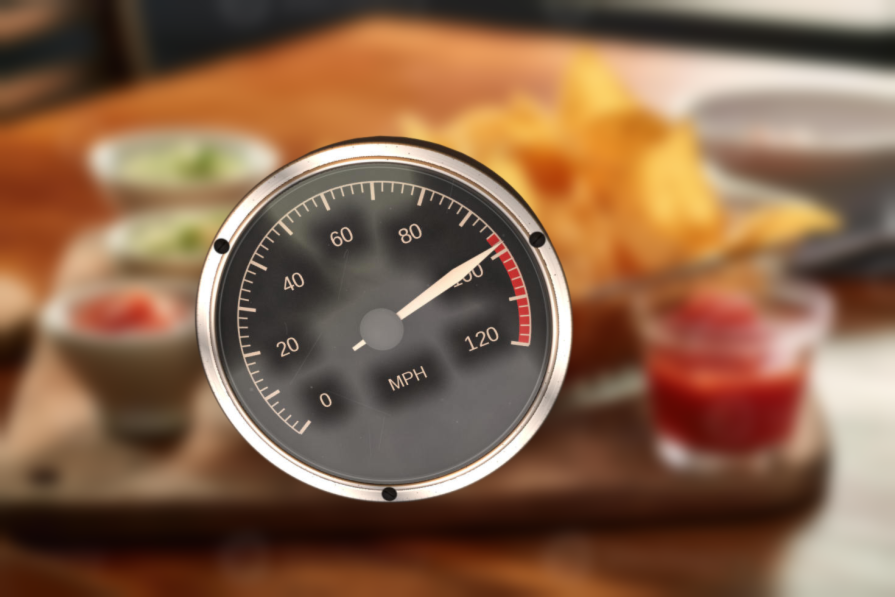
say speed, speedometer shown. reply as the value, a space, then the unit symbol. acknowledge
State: 98 mph
